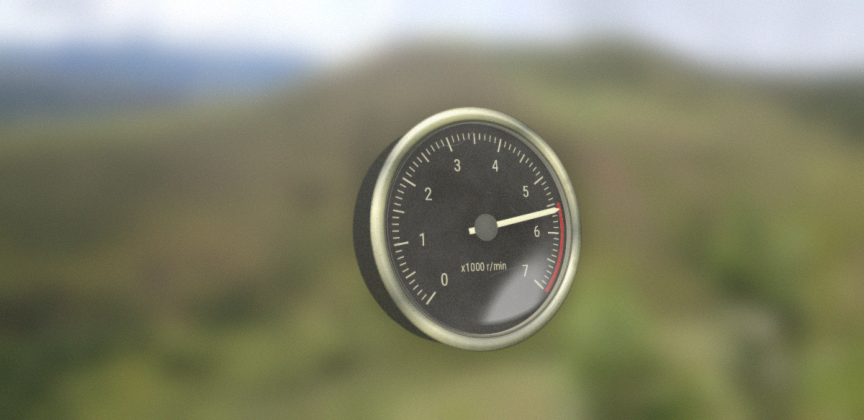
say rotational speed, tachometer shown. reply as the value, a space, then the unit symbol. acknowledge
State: 5600 rpm
